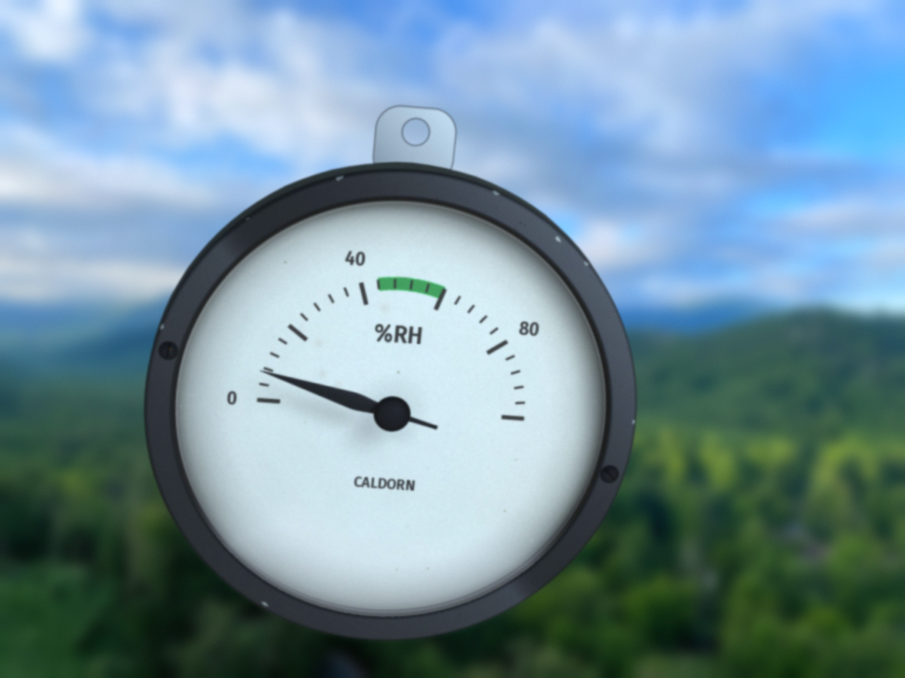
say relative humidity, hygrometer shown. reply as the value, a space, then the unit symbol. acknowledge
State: 8 %
